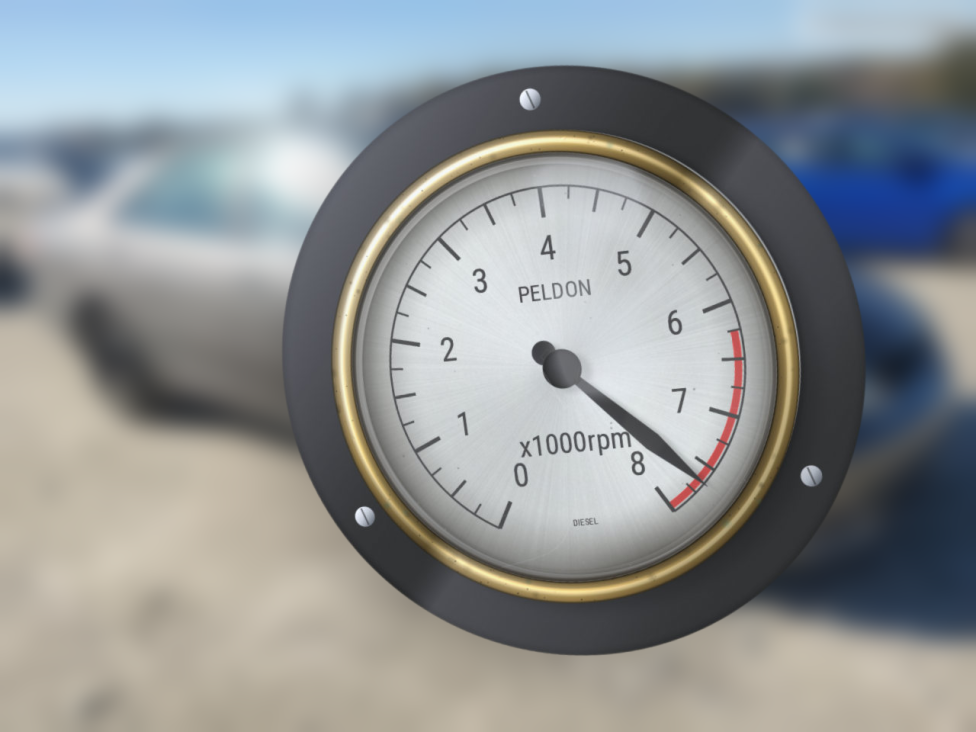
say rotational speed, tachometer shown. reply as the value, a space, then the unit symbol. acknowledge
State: 7625 rpm
